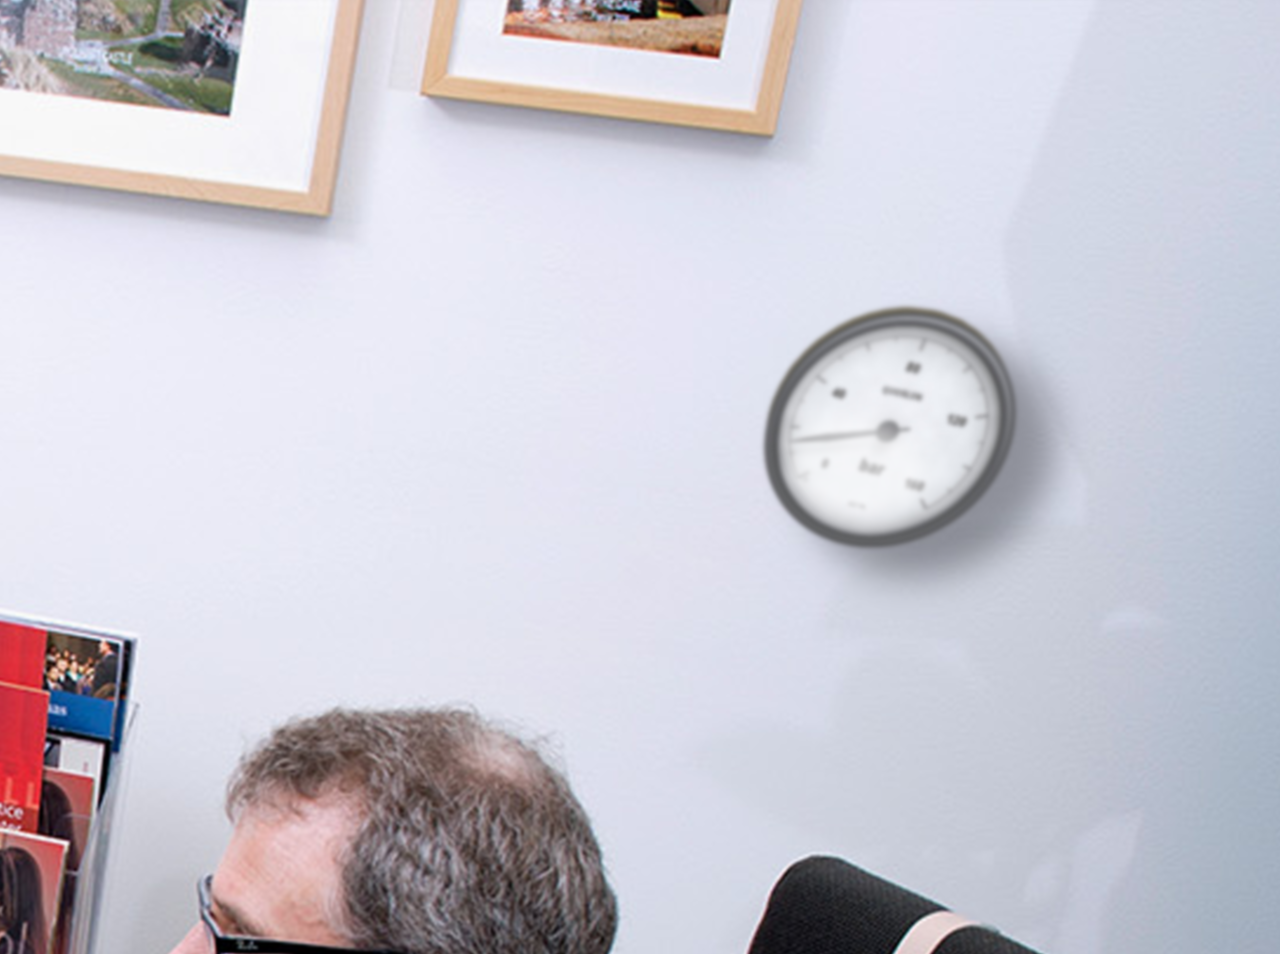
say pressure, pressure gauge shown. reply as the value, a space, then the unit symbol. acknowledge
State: 15 bar
